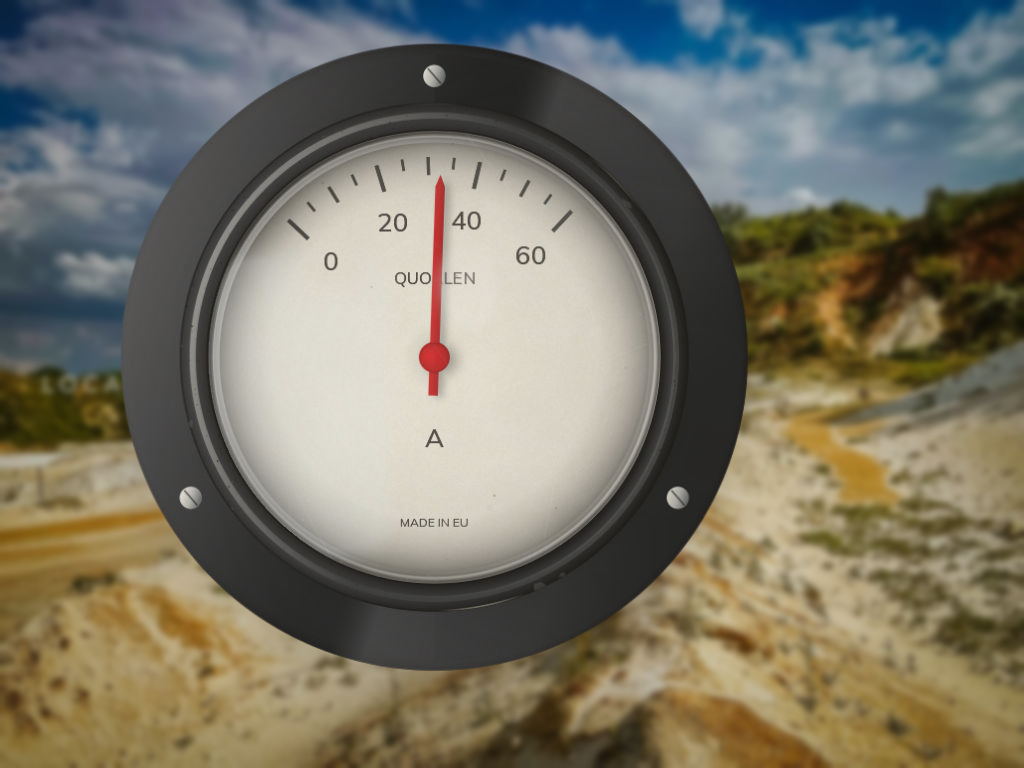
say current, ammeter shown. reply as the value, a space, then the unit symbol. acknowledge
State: 32.5 A
